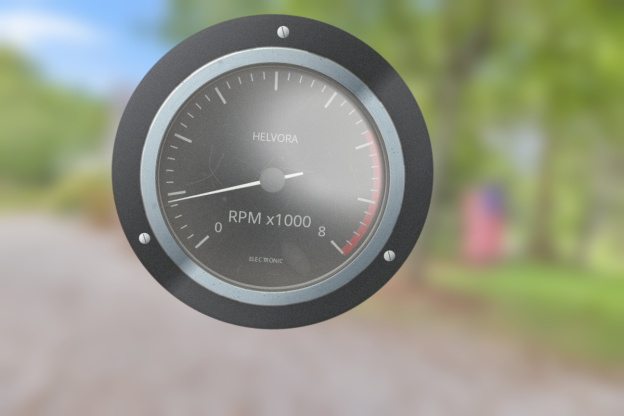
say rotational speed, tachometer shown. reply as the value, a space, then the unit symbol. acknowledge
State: 900 rpm
